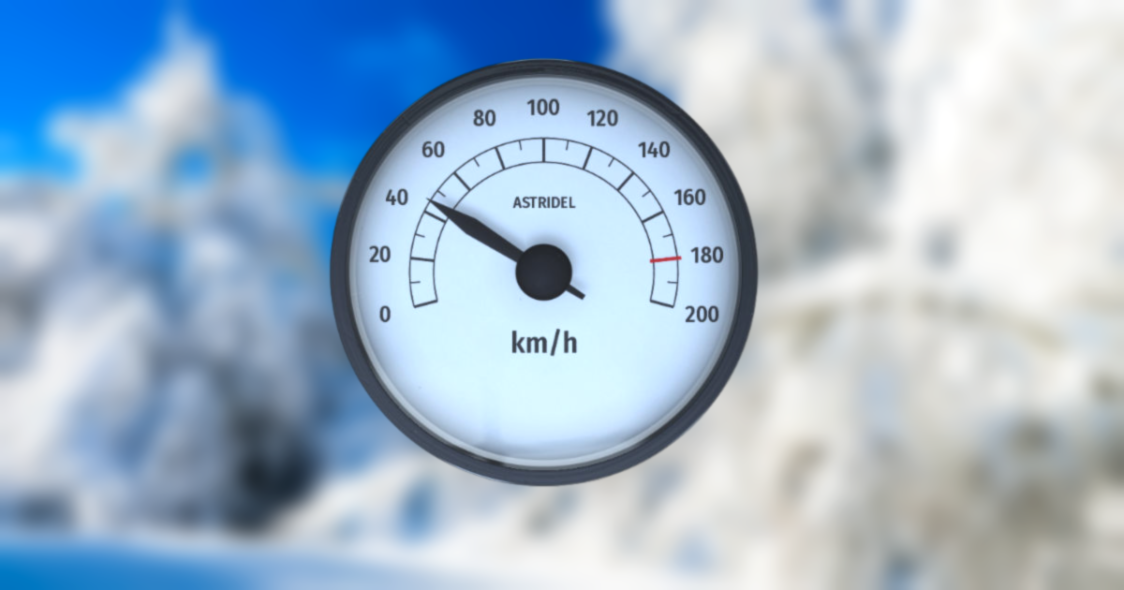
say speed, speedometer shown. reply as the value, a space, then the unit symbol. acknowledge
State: 45 km/h
